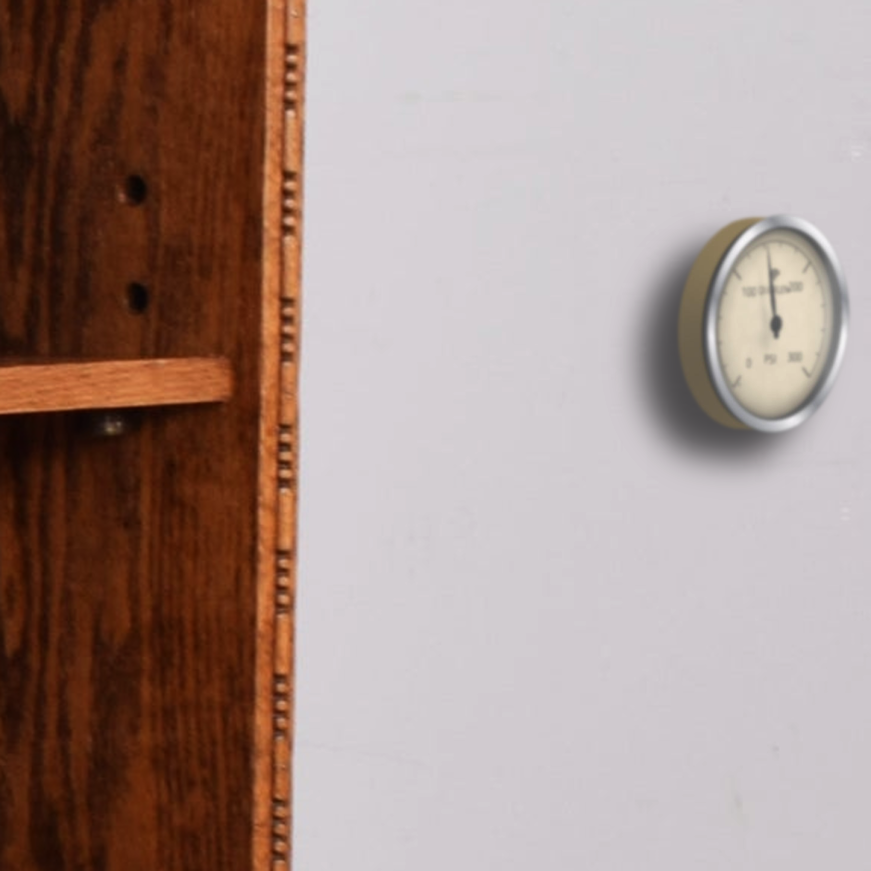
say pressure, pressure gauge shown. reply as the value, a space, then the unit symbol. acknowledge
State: 140 psi
